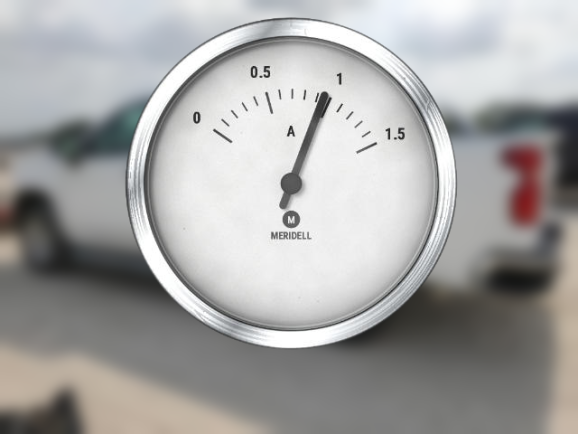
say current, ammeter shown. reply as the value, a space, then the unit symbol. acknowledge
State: 0.95 A
